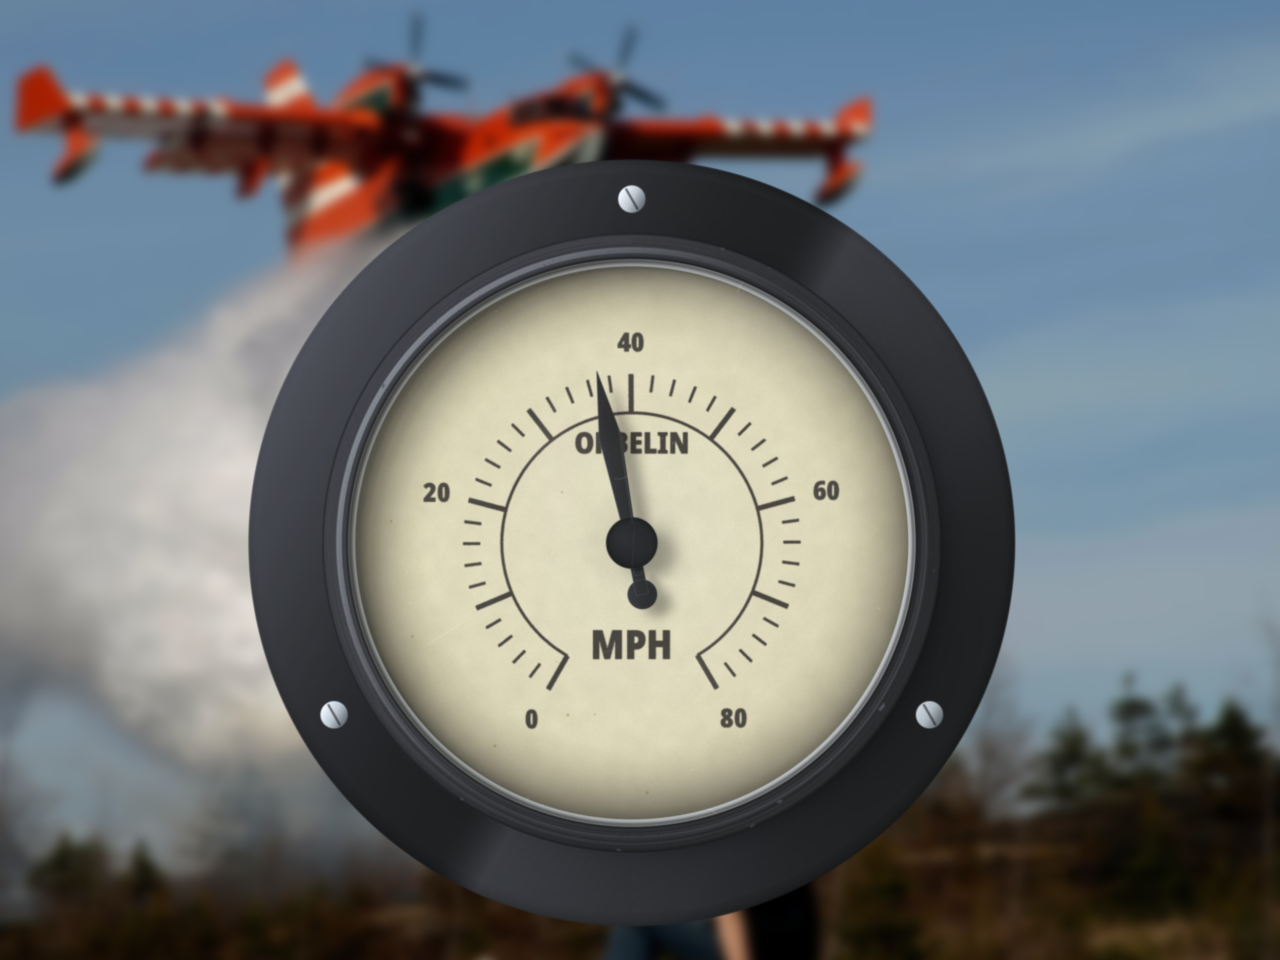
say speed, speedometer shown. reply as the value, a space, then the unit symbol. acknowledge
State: 37 mph
